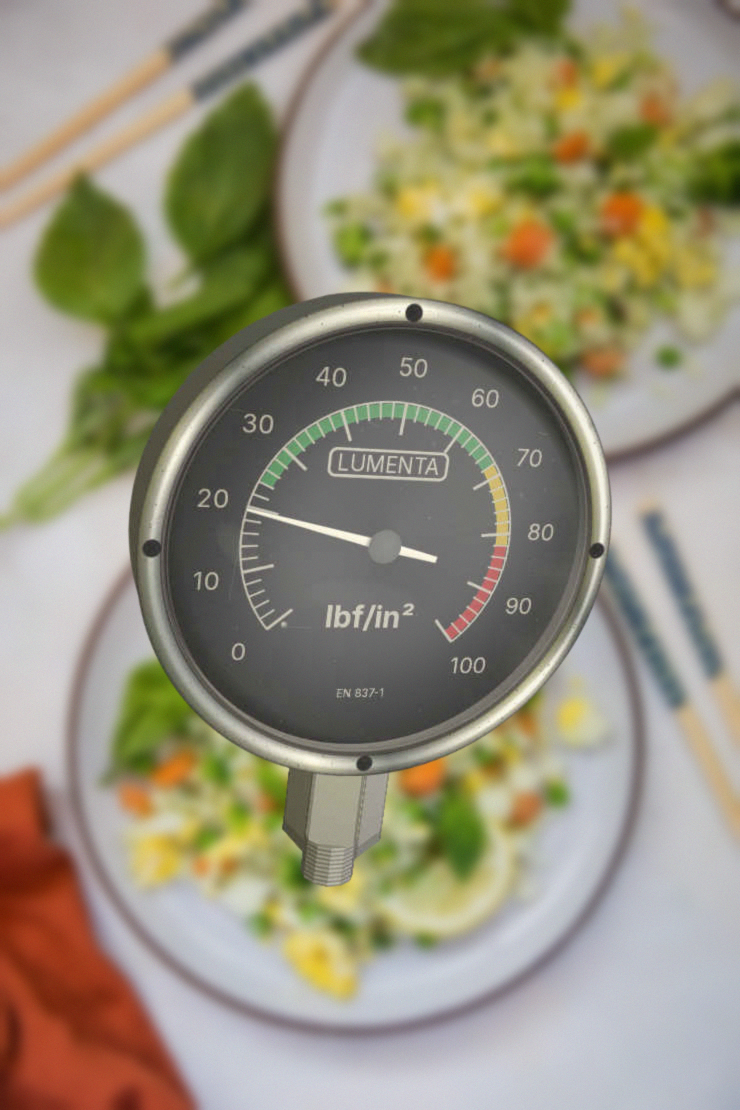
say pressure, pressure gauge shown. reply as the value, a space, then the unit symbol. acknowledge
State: 20 psi
